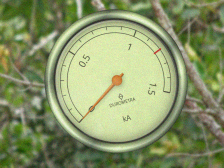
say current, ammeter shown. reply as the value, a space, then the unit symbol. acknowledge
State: 0 kA
